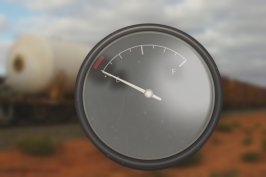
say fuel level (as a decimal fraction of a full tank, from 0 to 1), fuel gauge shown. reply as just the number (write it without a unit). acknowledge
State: 0
